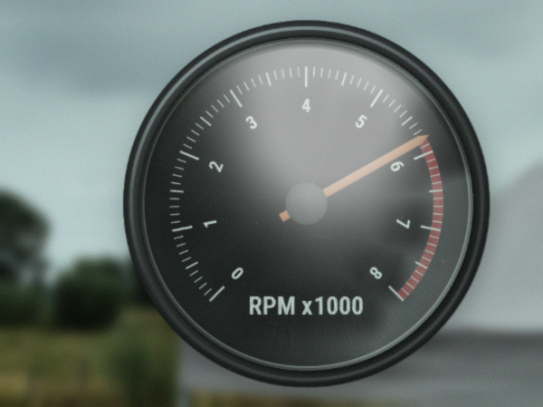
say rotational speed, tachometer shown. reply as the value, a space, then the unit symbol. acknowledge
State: 5800 rpm
